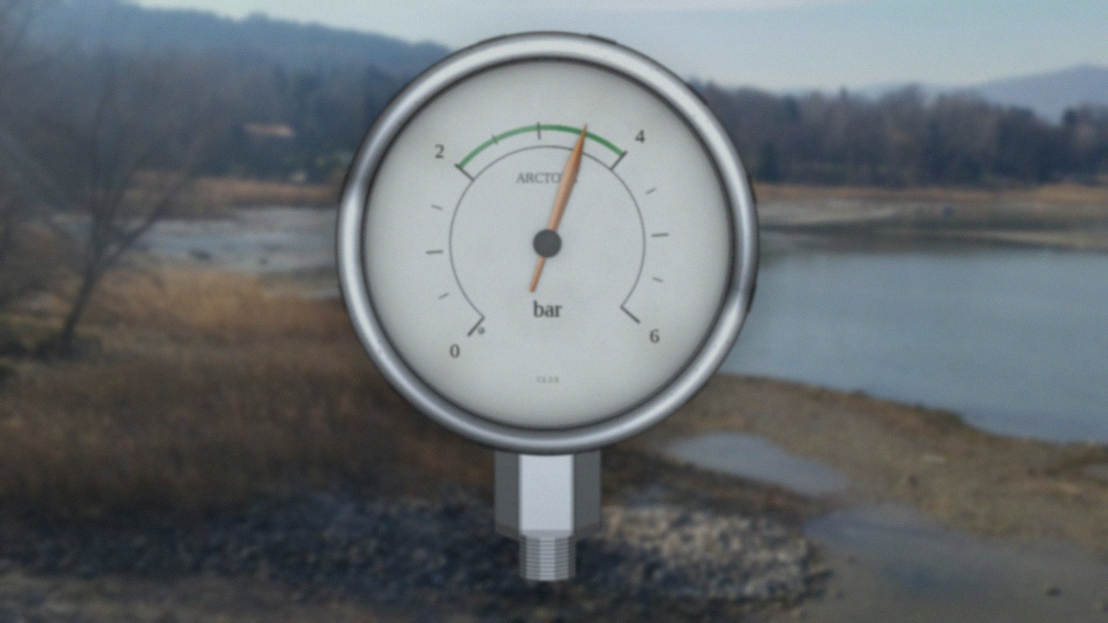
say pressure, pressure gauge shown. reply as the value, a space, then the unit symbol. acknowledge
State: 3.5 bar
